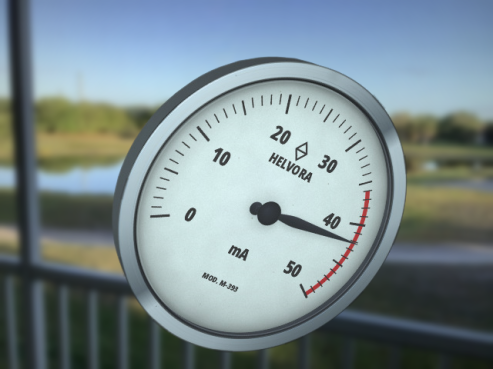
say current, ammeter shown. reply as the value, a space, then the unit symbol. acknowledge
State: 42 mA
